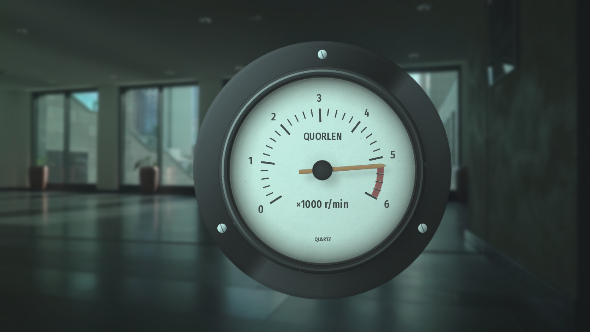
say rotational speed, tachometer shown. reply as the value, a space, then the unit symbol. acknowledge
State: 5200 rpm
